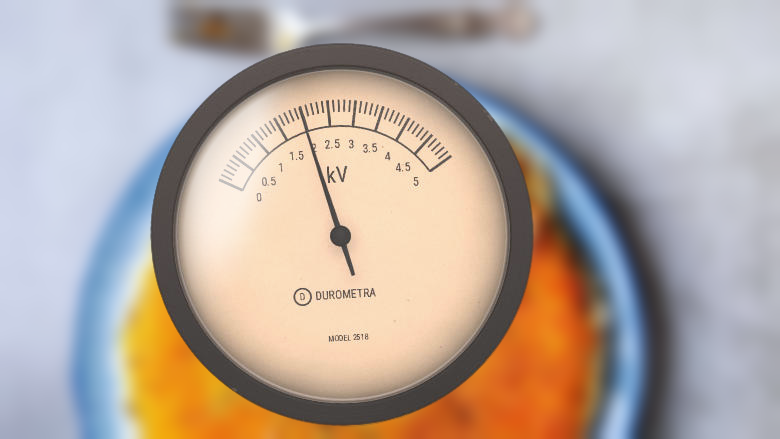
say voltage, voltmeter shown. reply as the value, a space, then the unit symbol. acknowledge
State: 2 kV
